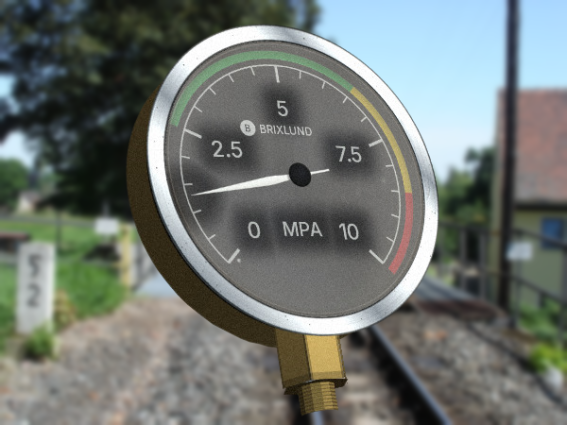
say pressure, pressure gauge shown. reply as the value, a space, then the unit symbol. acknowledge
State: 1.25 MPa
